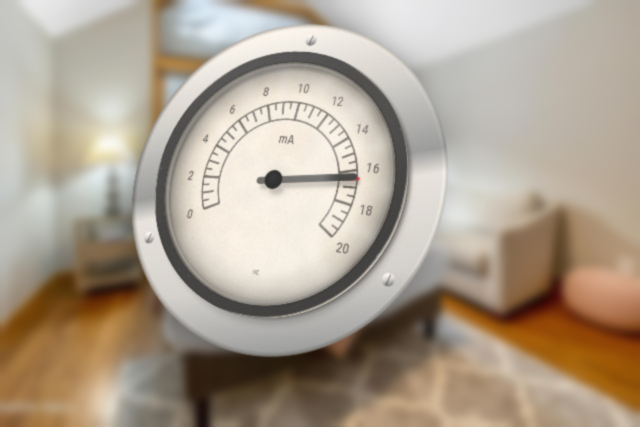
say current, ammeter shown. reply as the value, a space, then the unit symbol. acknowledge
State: 16.5 mA
